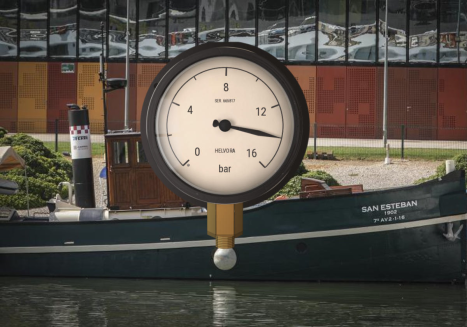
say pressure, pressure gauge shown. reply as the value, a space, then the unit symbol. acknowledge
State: 14 bar
